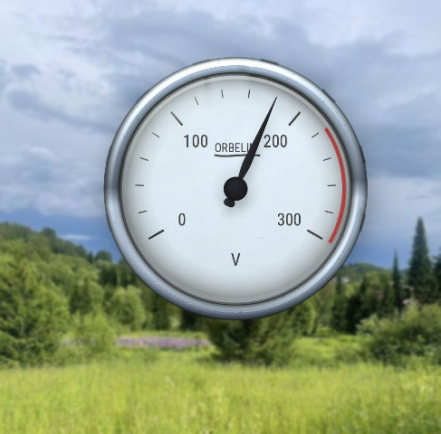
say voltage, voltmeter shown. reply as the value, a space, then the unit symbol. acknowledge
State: 180 V
